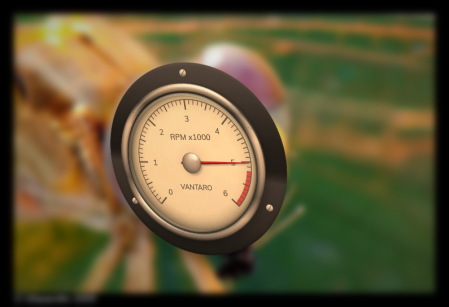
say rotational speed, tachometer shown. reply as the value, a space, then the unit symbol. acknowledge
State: 5000 rpm
